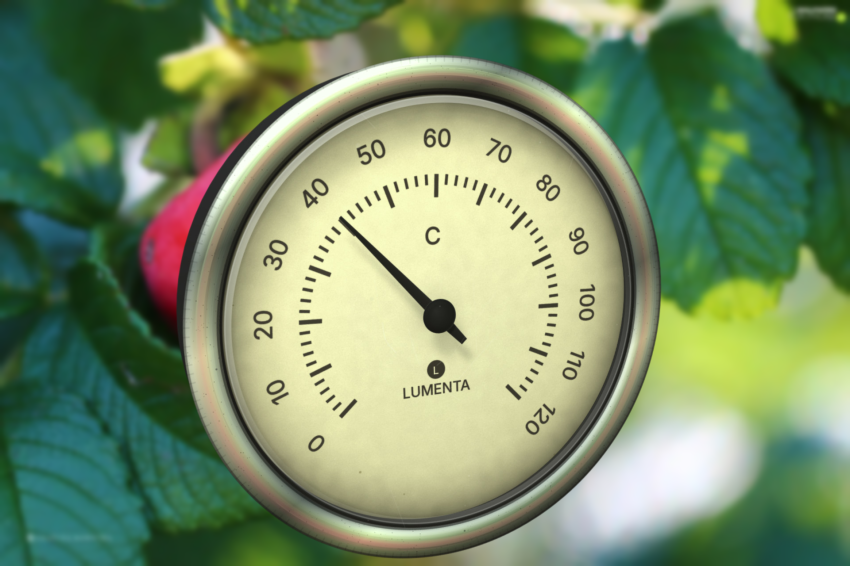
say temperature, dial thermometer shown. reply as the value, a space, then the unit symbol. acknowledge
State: 40 °C
